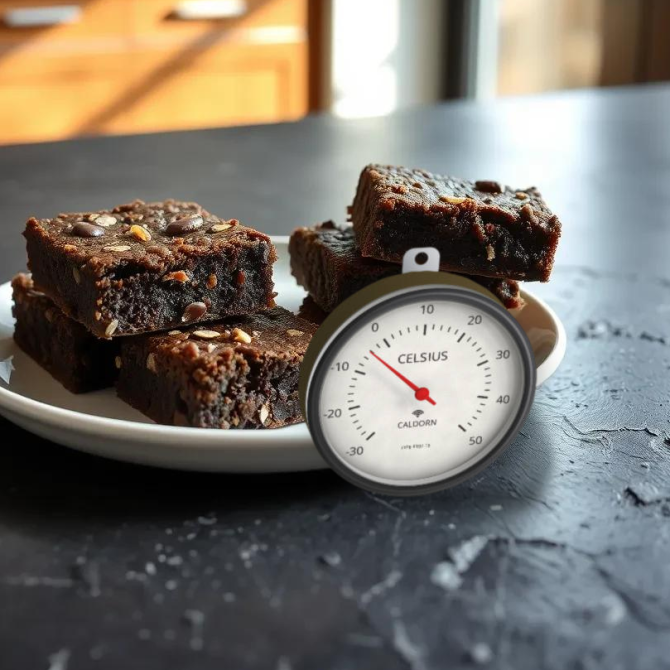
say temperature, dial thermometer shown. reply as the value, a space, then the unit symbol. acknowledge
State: -4 °C
